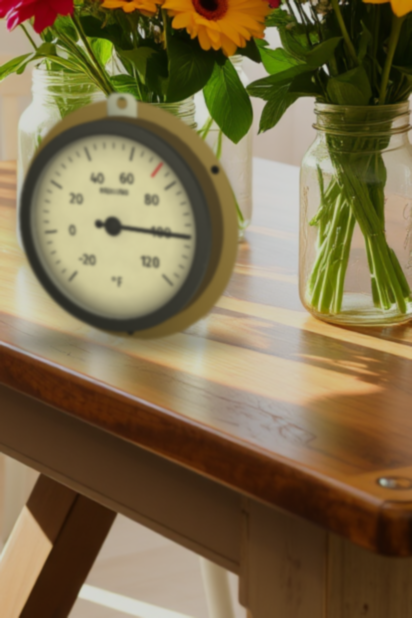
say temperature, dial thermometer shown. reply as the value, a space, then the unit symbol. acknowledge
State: 100 °F
